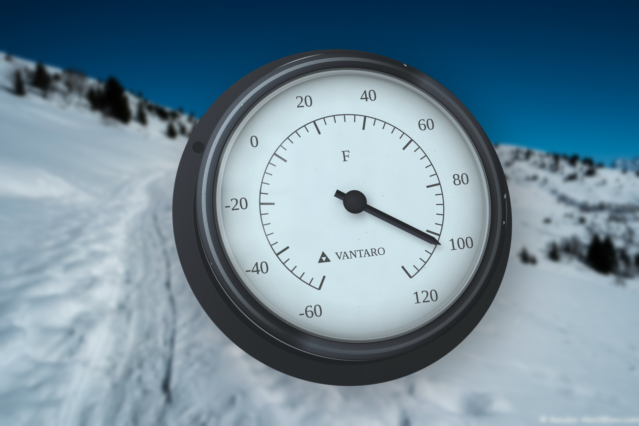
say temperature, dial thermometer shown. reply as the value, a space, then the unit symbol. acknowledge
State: 104 °F
